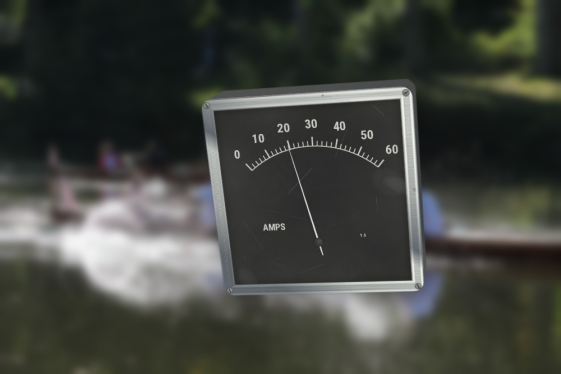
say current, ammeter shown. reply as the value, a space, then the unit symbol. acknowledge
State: 20 A
